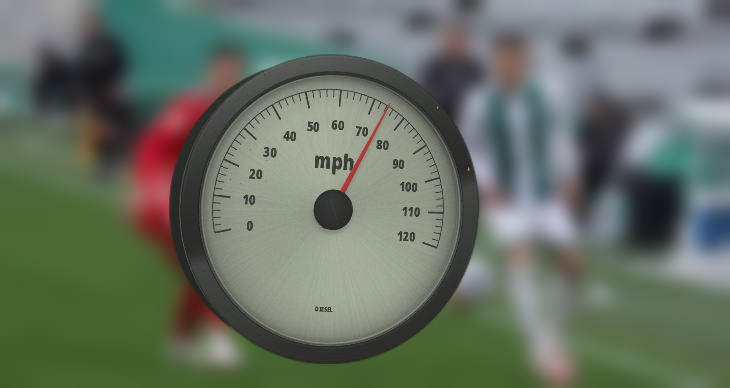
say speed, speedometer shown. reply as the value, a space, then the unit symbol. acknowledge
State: 74 mph
